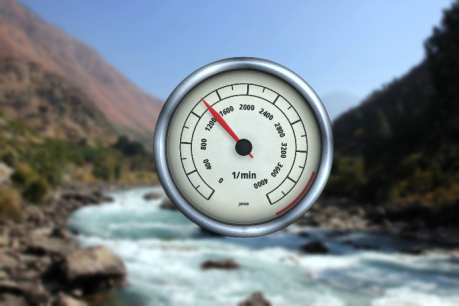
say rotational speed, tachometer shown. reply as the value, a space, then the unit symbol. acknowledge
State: 1400 rpm
